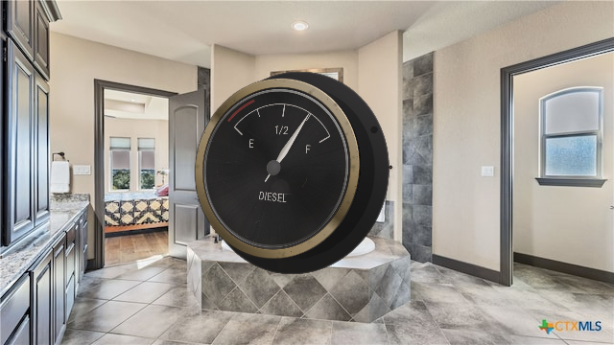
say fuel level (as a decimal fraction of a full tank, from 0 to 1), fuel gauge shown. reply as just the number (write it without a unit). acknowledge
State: 0.75
